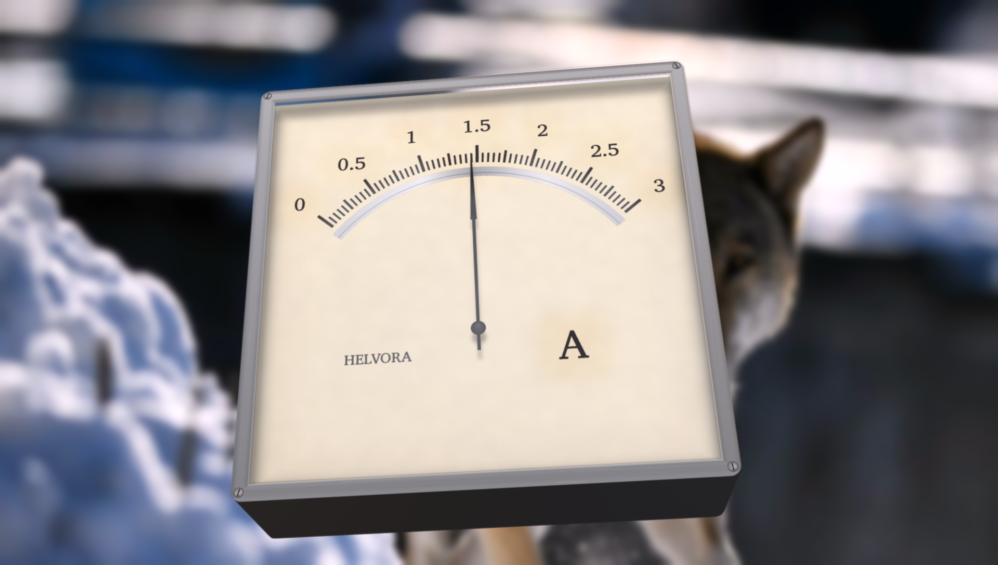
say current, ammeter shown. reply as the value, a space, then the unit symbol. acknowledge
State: 1.45 A
